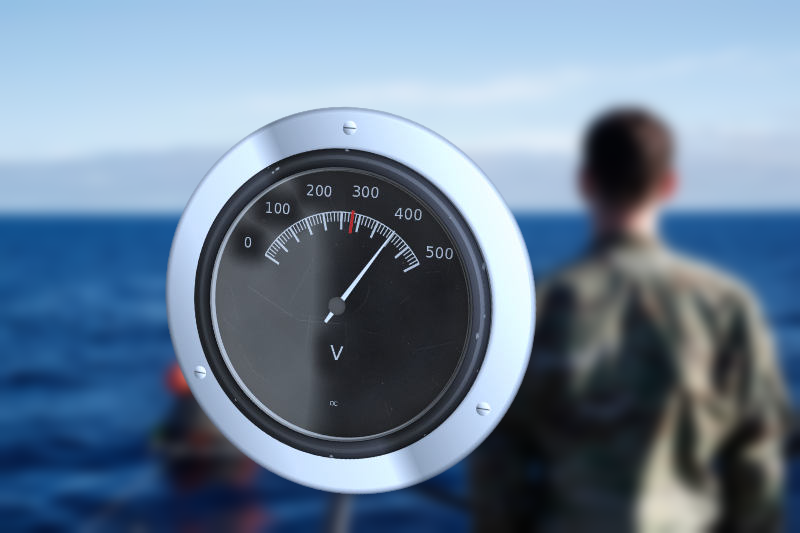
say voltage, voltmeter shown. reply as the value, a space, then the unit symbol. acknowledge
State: 400 V
